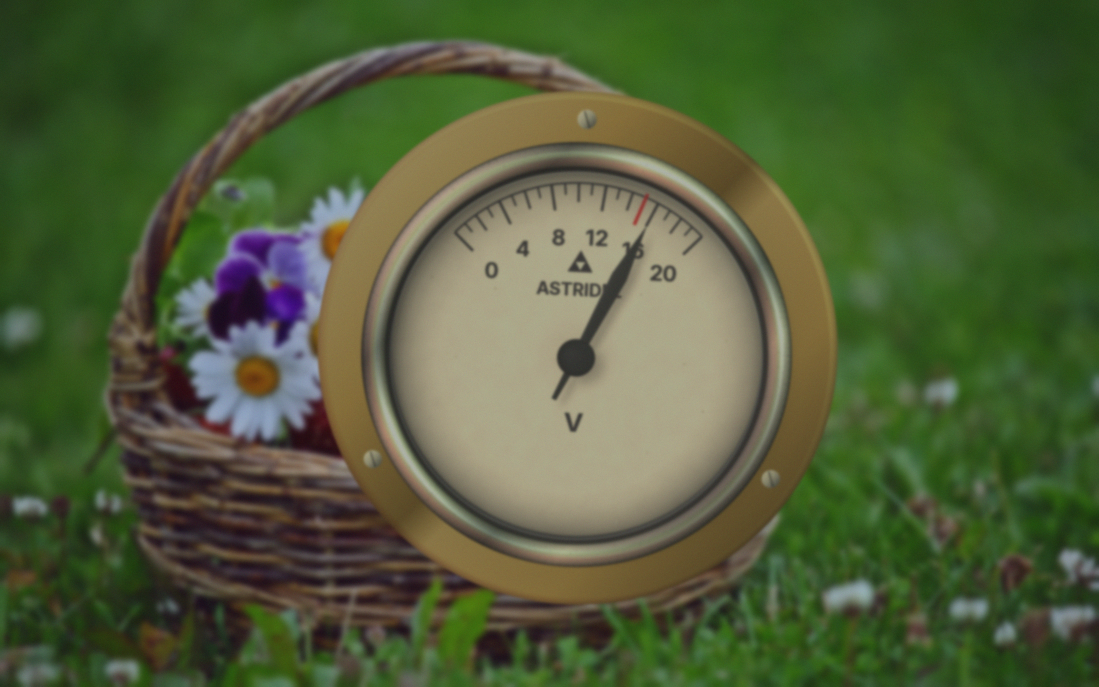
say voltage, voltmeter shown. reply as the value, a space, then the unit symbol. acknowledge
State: 16 V
